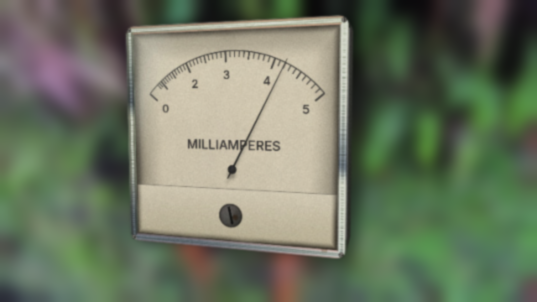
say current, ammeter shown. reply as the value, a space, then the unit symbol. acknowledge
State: 4.2 mA
